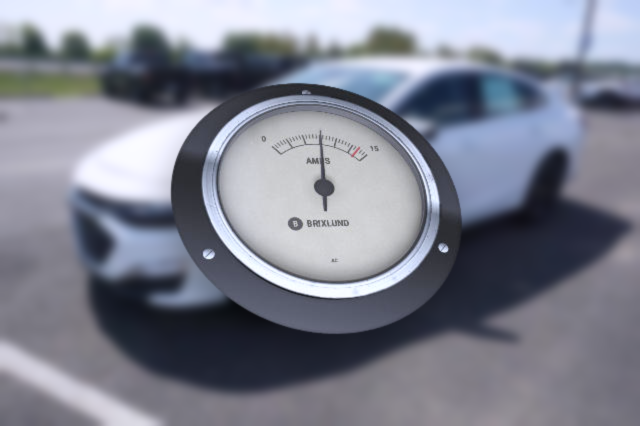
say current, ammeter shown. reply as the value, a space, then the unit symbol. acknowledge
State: 7.5 A
